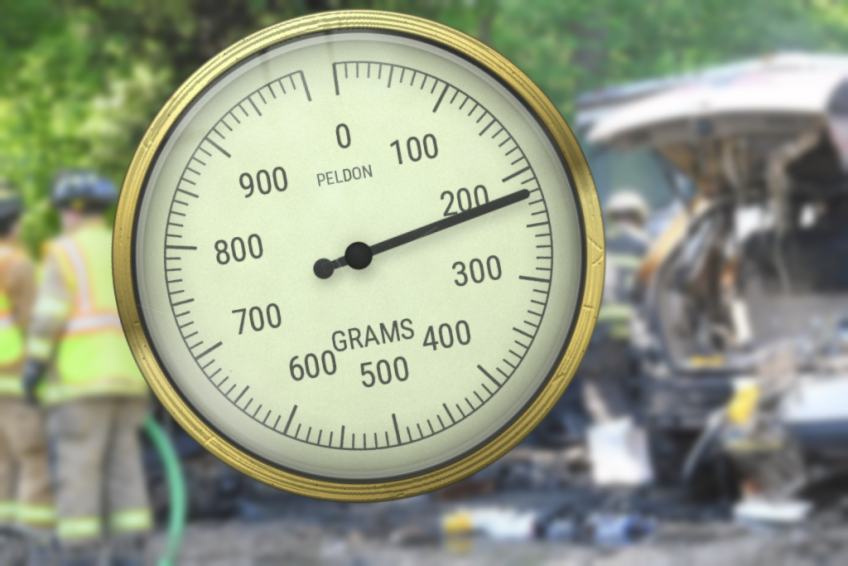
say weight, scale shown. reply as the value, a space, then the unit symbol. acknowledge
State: 220 g
